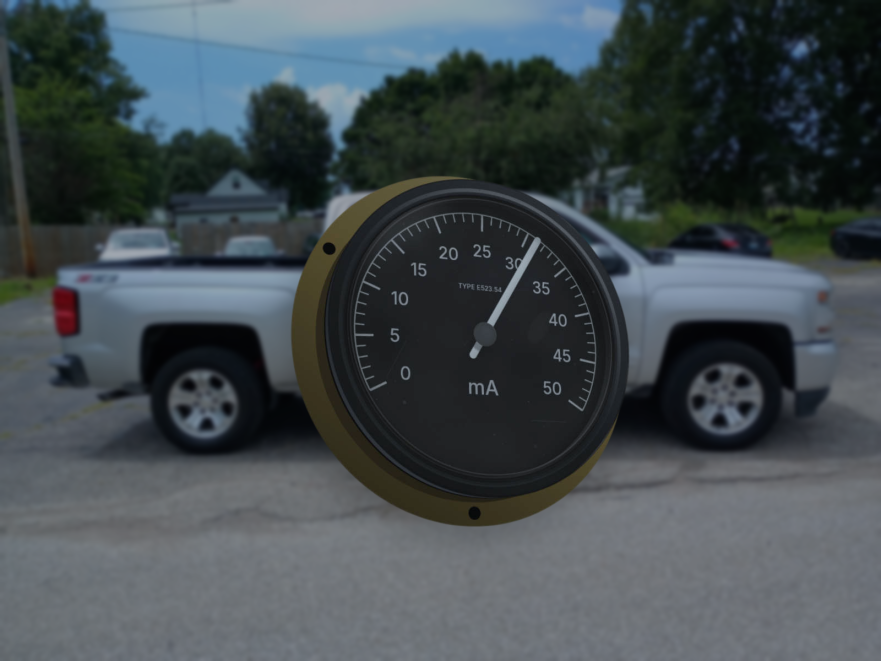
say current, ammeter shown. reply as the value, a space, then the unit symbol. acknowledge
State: 31 mA
